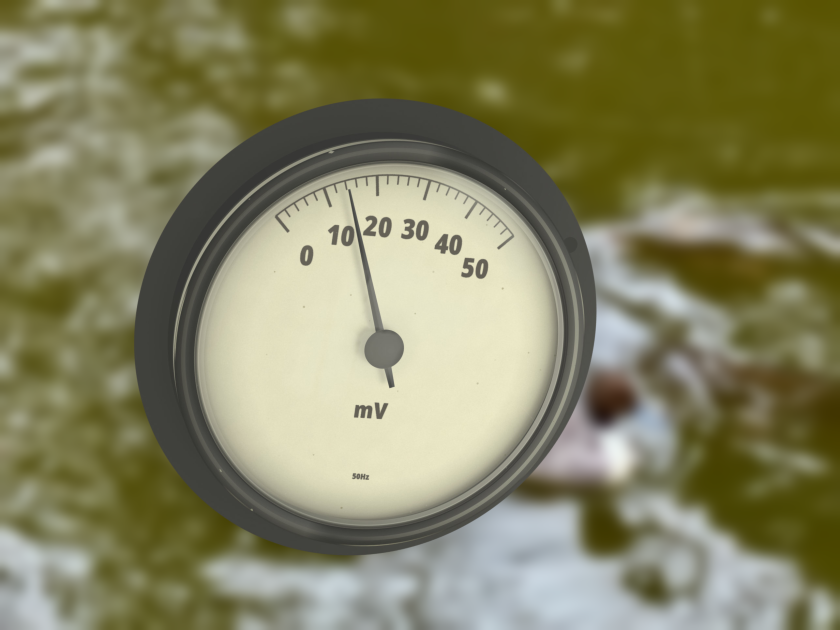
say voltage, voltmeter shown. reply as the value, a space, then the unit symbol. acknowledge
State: 14 mV
